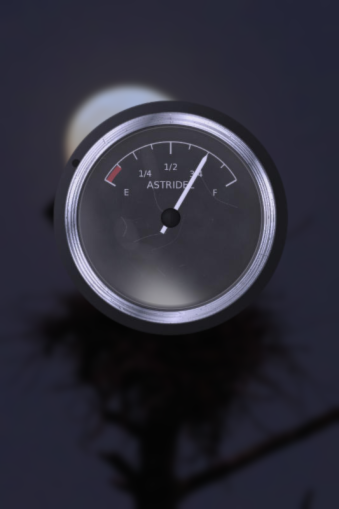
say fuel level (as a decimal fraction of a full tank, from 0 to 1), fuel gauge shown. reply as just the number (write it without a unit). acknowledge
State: 0.75
